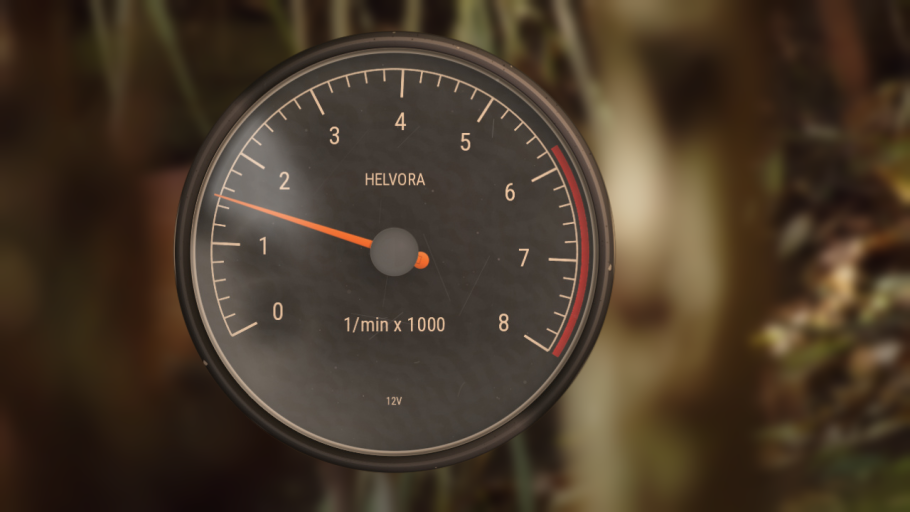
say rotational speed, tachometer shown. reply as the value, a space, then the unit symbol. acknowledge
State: 1500 rpm
